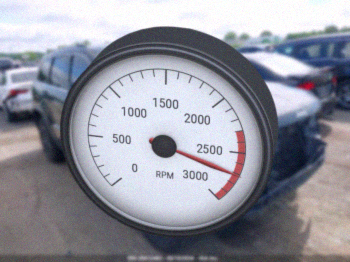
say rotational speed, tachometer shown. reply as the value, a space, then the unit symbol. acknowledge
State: 2700 rpm
